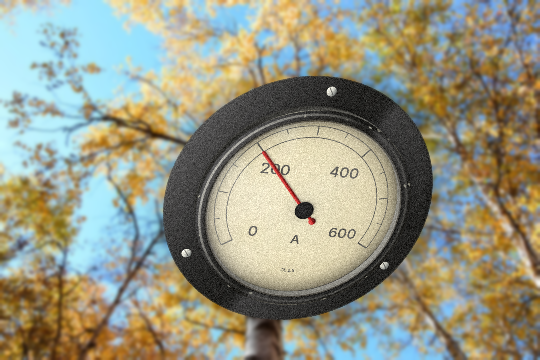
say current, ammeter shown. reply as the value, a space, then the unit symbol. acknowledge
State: 200 A
